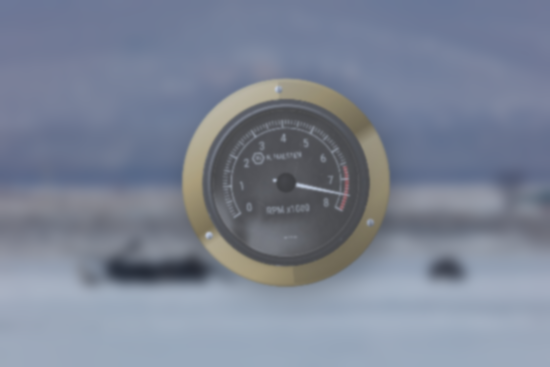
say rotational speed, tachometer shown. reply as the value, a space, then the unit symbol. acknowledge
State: 7500 rpm
